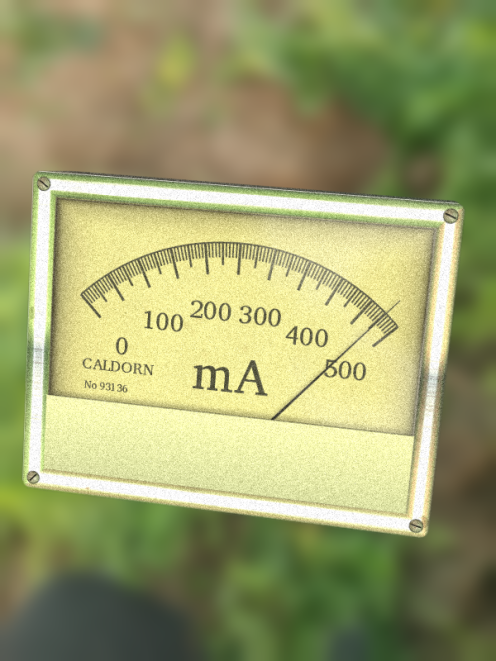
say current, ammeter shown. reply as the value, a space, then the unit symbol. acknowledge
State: 475 mA
